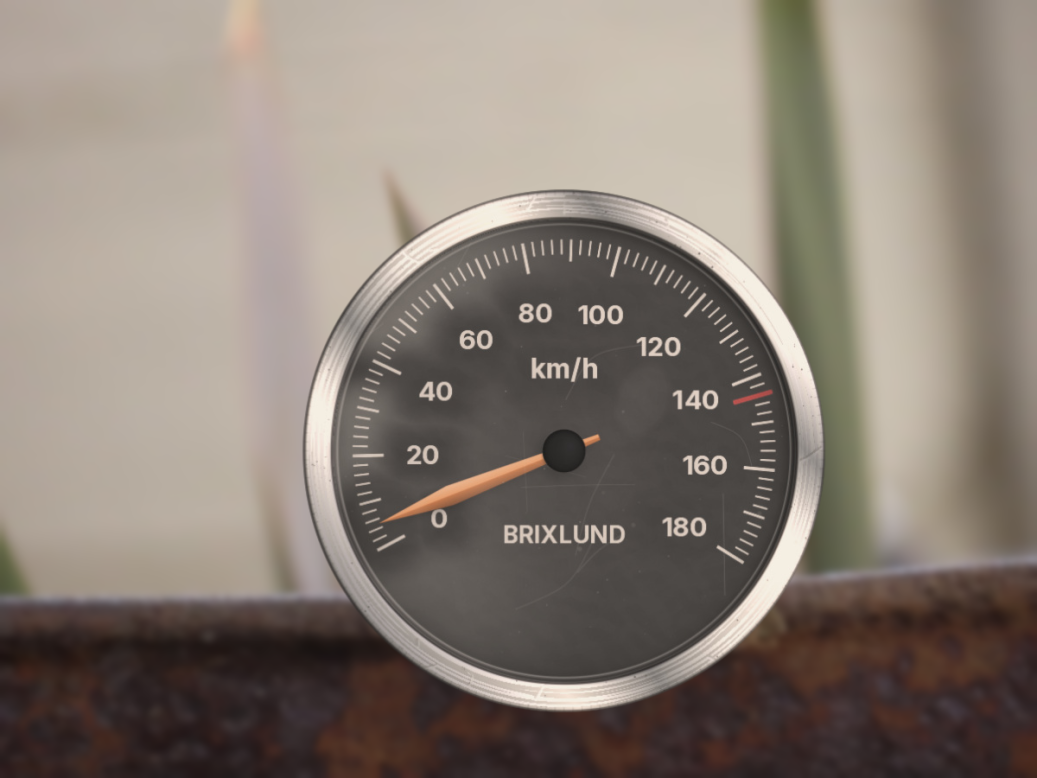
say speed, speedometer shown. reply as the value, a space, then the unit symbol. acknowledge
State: 5 km/h
